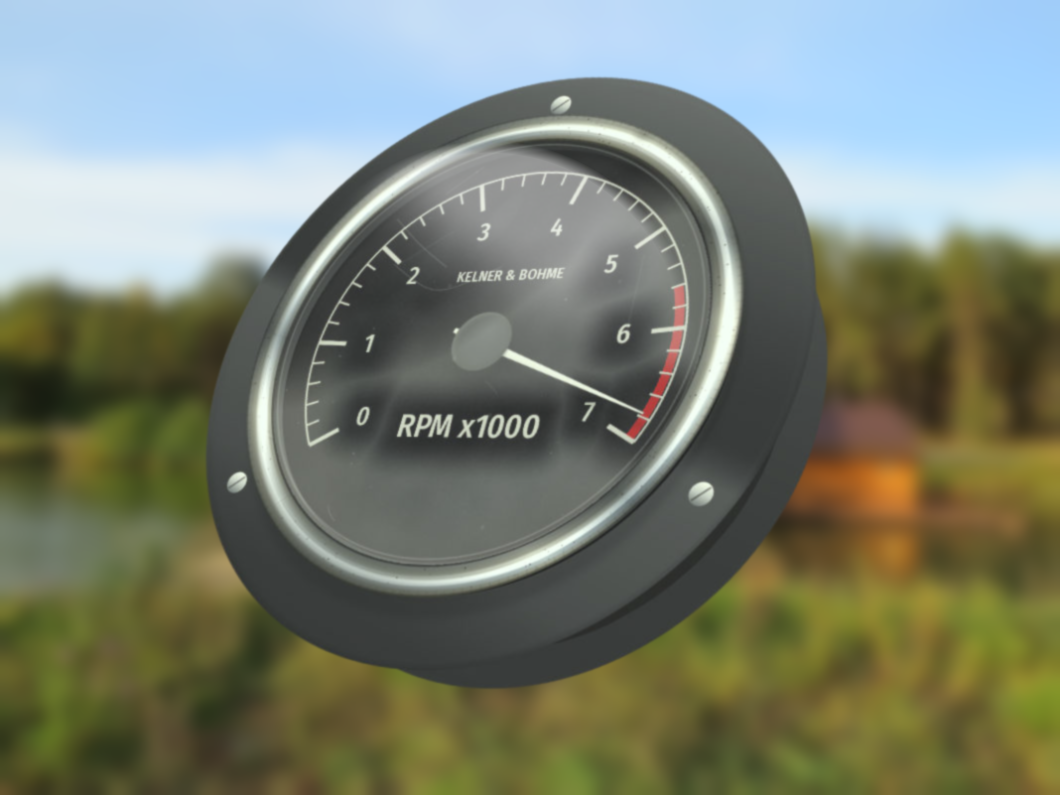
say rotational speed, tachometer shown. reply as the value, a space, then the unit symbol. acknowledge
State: 6800 rpm
